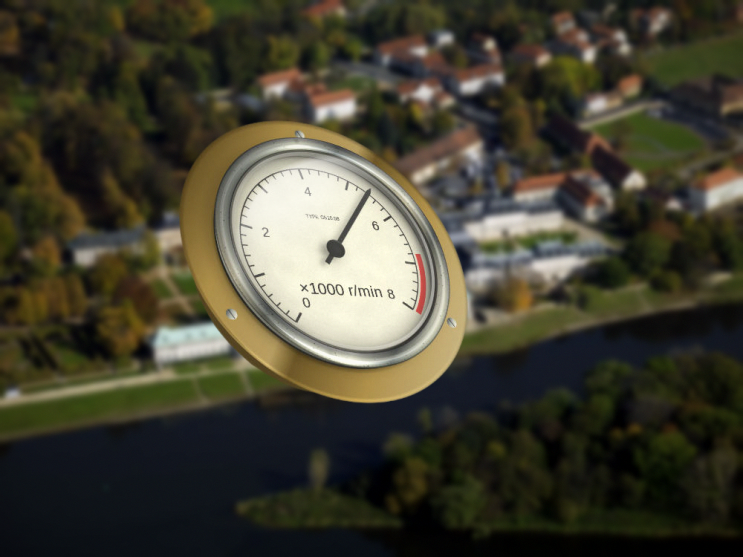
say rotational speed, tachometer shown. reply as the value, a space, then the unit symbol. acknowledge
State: 5400 rpm
